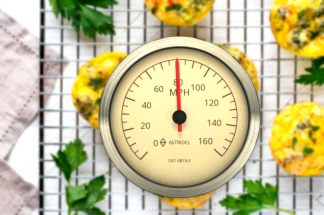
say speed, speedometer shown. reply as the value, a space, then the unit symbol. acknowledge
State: 80 mph
